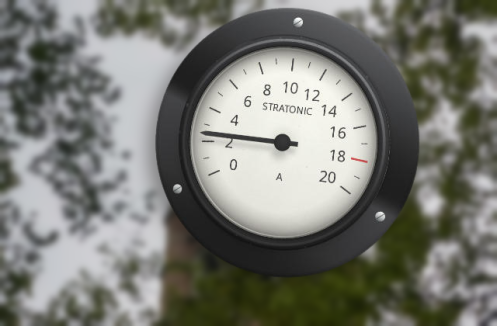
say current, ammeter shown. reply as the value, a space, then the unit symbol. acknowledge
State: 2.5 A
